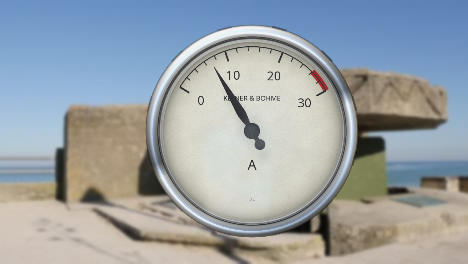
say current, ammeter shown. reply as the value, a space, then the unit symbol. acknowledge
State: 7 A
